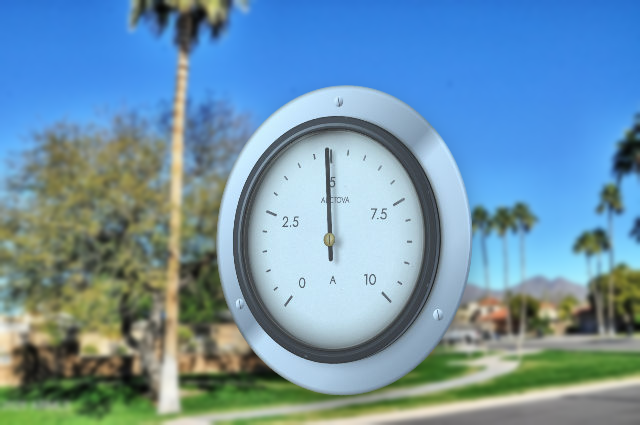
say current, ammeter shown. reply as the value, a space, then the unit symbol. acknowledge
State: 5 A
